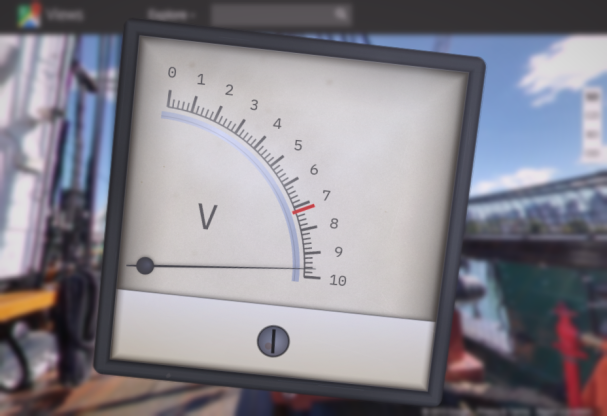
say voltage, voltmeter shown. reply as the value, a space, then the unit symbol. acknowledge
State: 9.6 V
